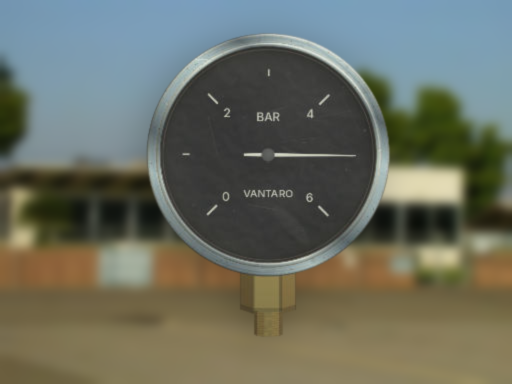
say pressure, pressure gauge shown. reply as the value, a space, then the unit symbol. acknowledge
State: 5 bar
